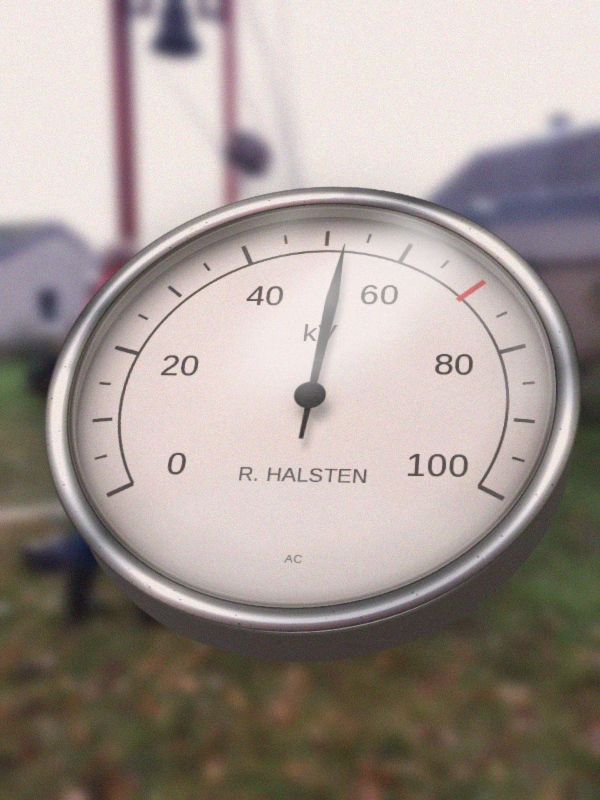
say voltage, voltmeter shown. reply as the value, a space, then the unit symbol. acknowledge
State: 52.5 kV
